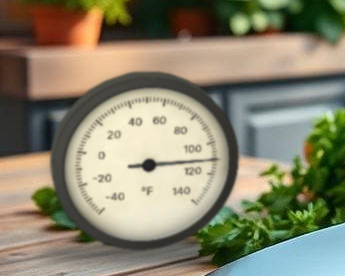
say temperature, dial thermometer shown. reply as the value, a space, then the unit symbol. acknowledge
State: 110 °F
